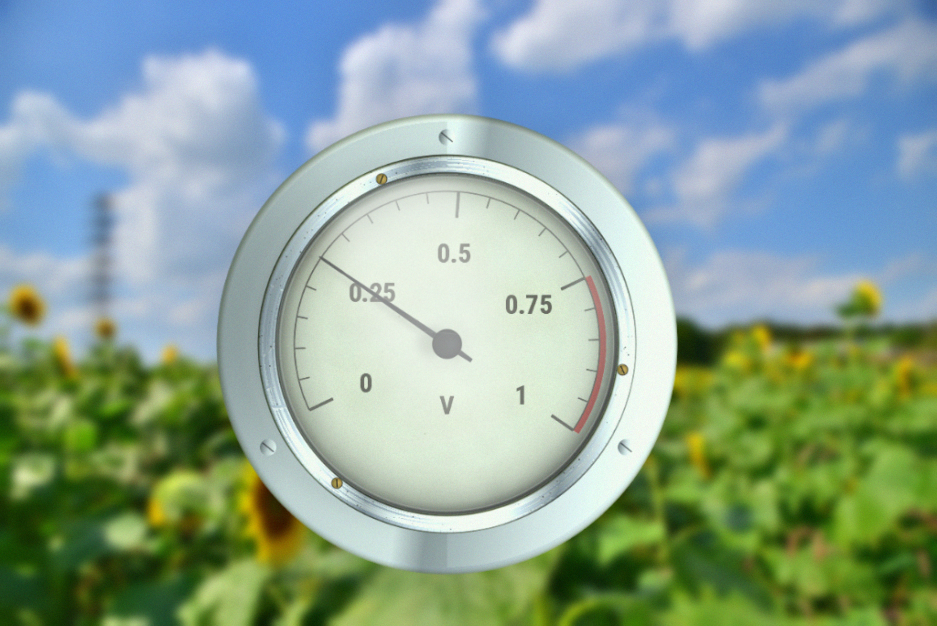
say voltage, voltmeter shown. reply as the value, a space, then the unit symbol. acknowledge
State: 0.25 V
